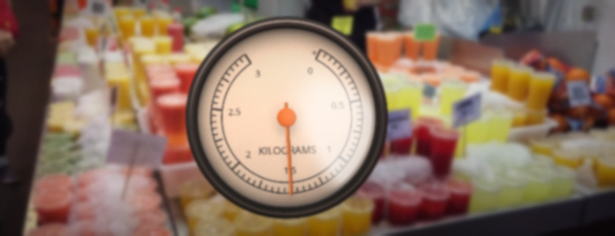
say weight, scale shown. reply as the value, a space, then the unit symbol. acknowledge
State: 1.5 kg
